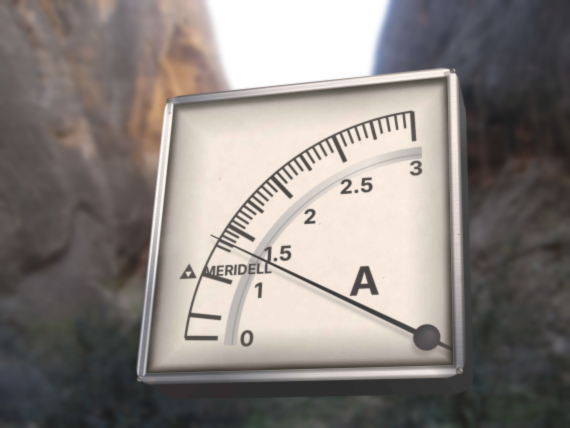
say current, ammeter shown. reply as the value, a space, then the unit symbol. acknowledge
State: 1.35 A
